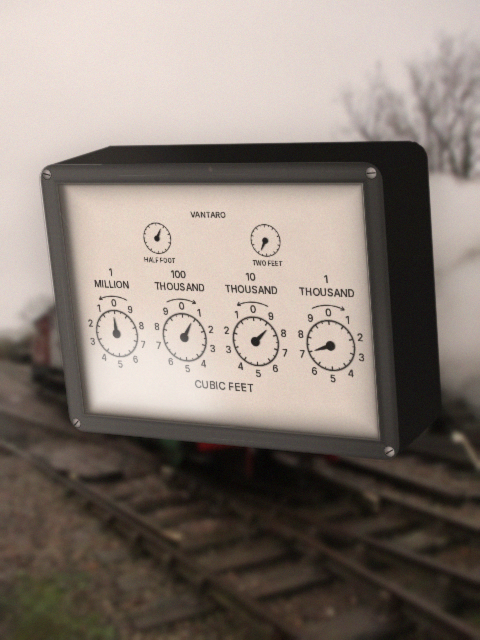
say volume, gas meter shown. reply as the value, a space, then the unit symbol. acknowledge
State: 8700 ft³
